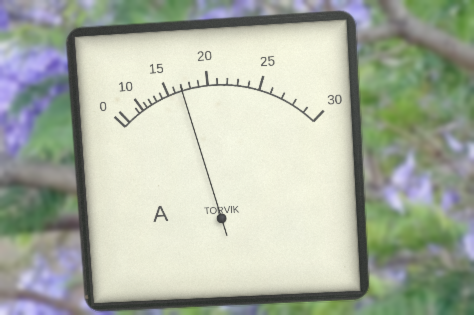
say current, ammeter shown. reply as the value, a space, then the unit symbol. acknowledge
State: 17 A
